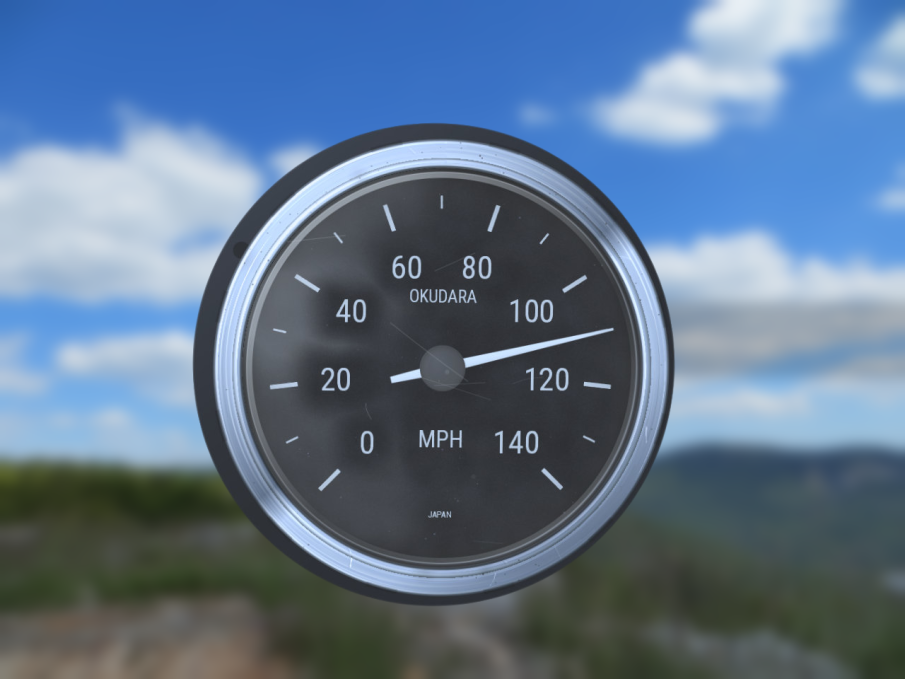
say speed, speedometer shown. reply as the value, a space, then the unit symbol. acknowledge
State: 110 mph
